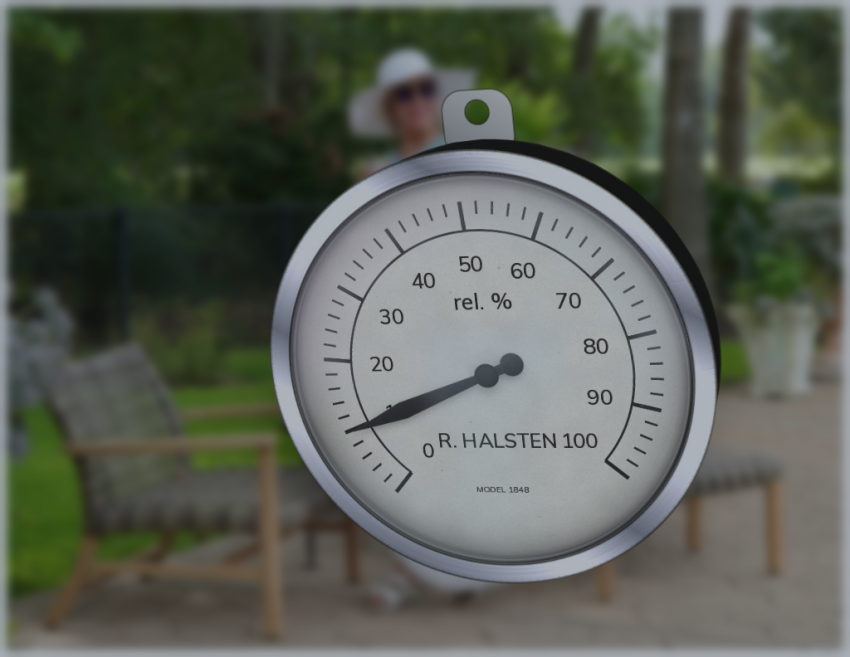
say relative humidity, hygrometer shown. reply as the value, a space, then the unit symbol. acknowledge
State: 10 %
